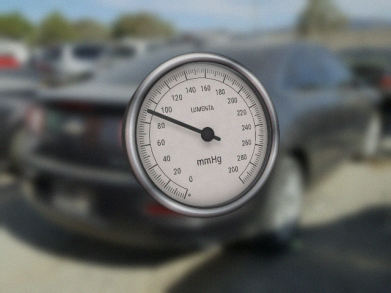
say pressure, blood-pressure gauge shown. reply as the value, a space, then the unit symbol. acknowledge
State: 90 mmHg
